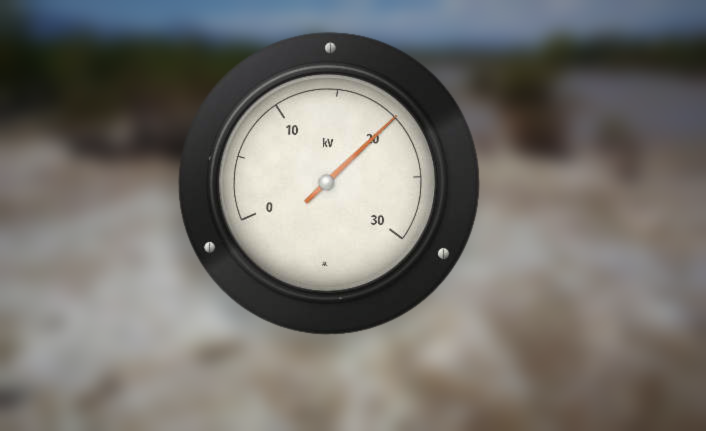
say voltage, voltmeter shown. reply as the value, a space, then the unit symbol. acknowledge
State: 20 kV
